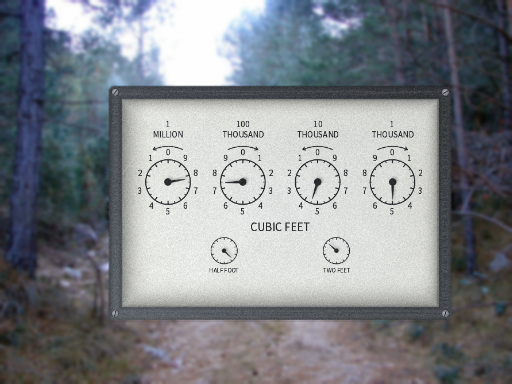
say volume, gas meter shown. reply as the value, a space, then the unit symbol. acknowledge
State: 774500 ft³
